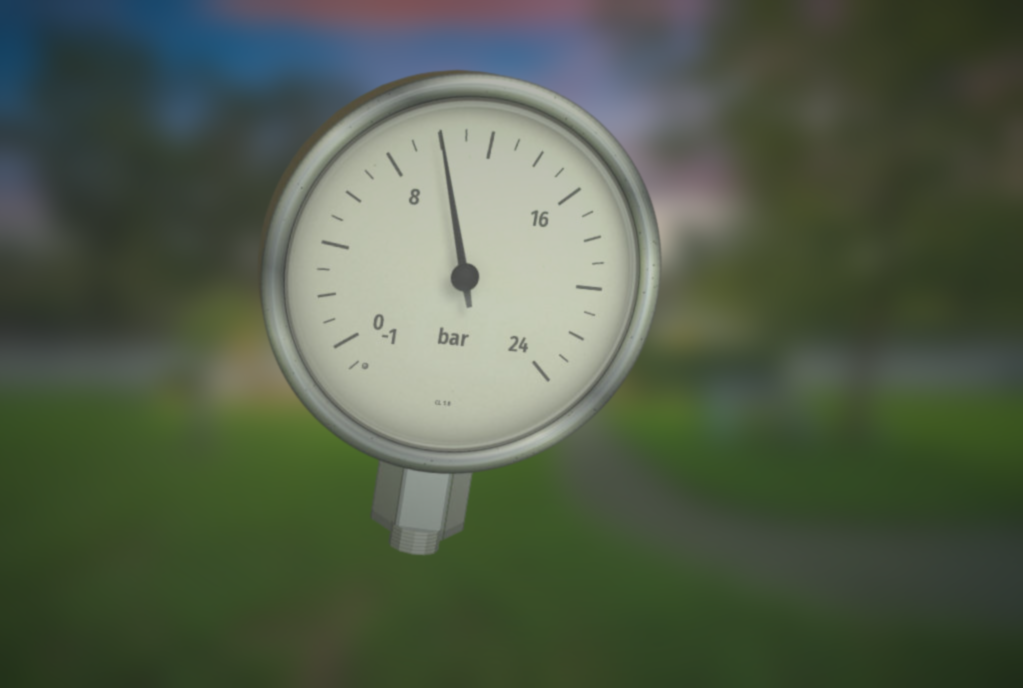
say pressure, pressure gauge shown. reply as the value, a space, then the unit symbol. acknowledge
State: 10 bar
